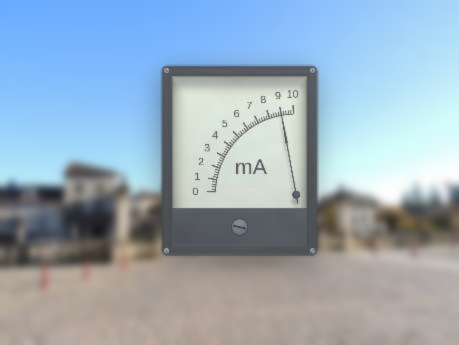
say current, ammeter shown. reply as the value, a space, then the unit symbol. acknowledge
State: 9 mA
